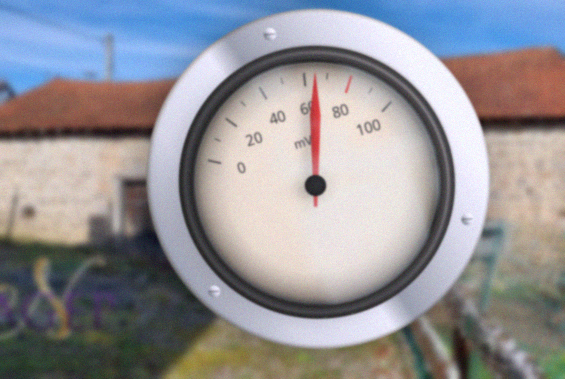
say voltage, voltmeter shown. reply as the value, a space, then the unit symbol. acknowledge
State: 65 mV
